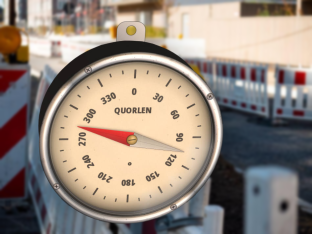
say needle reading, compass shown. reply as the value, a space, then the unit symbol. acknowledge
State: 285 °
